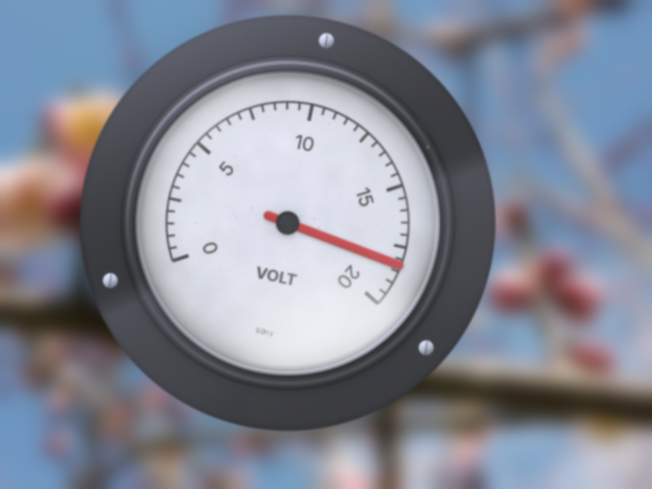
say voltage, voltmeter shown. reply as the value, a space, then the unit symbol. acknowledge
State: 18.25 V
